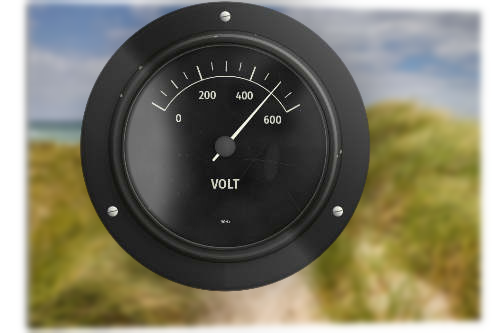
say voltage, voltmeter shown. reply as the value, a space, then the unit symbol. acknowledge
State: 500 V
